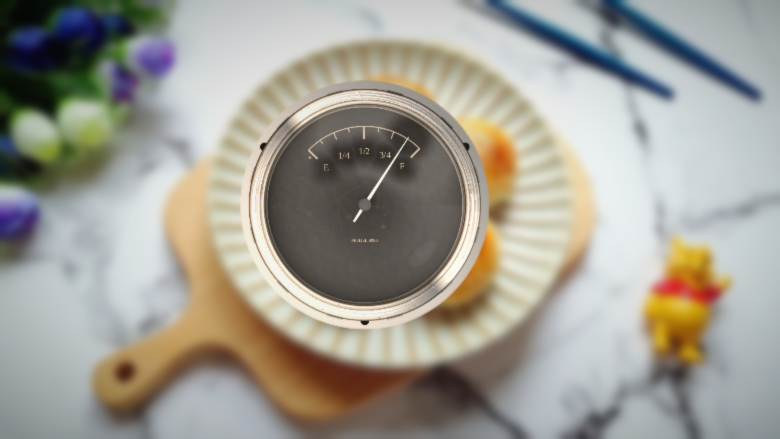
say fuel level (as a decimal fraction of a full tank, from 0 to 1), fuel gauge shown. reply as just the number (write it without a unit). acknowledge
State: 0.875
